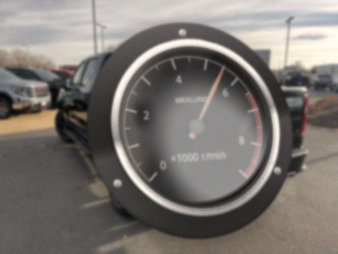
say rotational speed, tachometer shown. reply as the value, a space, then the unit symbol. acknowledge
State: 5500 rpm
